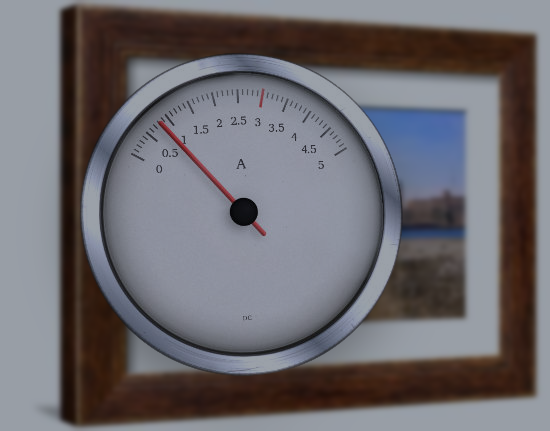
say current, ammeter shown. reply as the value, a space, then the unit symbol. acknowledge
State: 0.8 A
